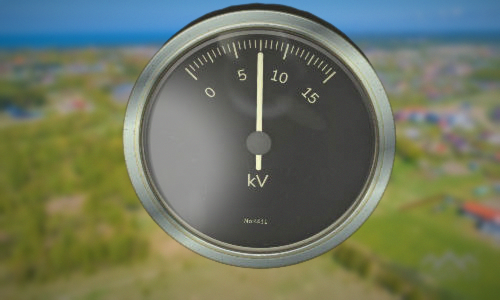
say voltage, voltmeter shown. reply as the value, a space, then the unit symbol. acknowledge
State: 7.5 kV
